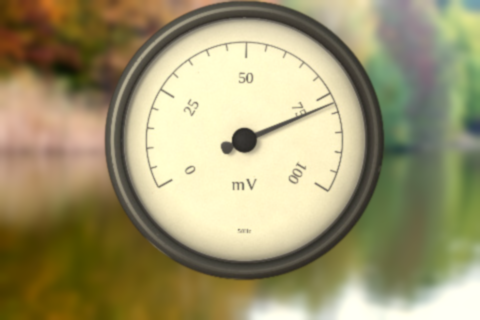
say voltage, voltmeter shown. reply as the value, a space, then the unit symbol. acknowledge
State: 77.5 mV
